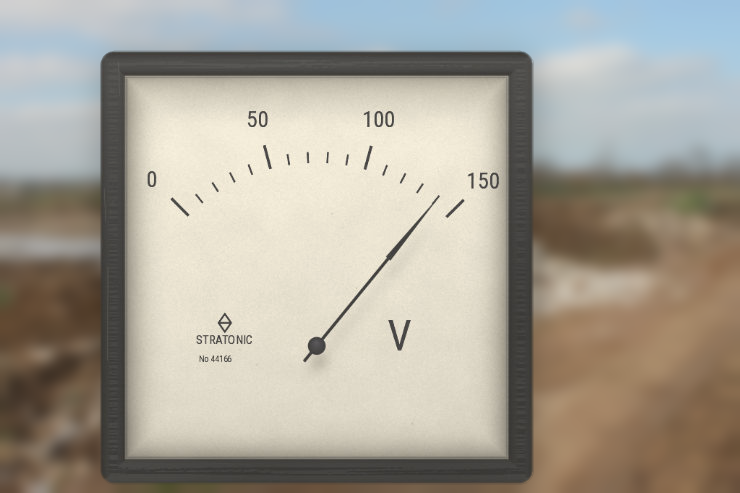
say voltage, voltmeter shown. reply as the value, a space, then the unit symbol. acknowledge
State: 140 V
